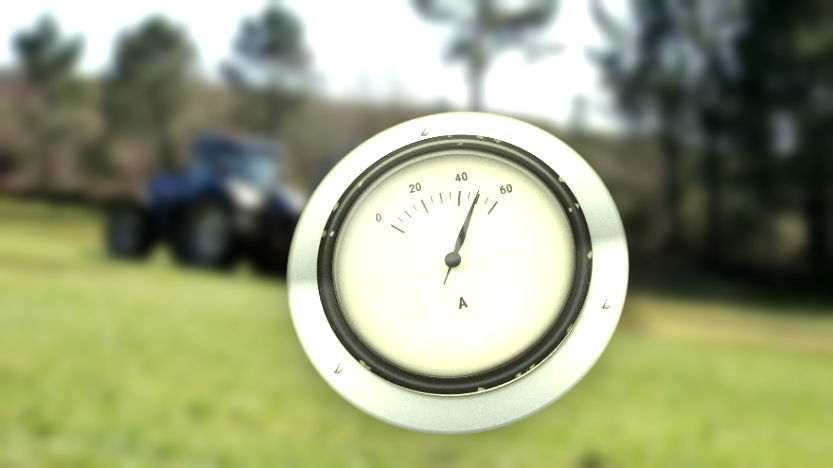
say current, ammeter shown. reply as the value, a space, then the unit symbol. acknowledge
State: 50 A
